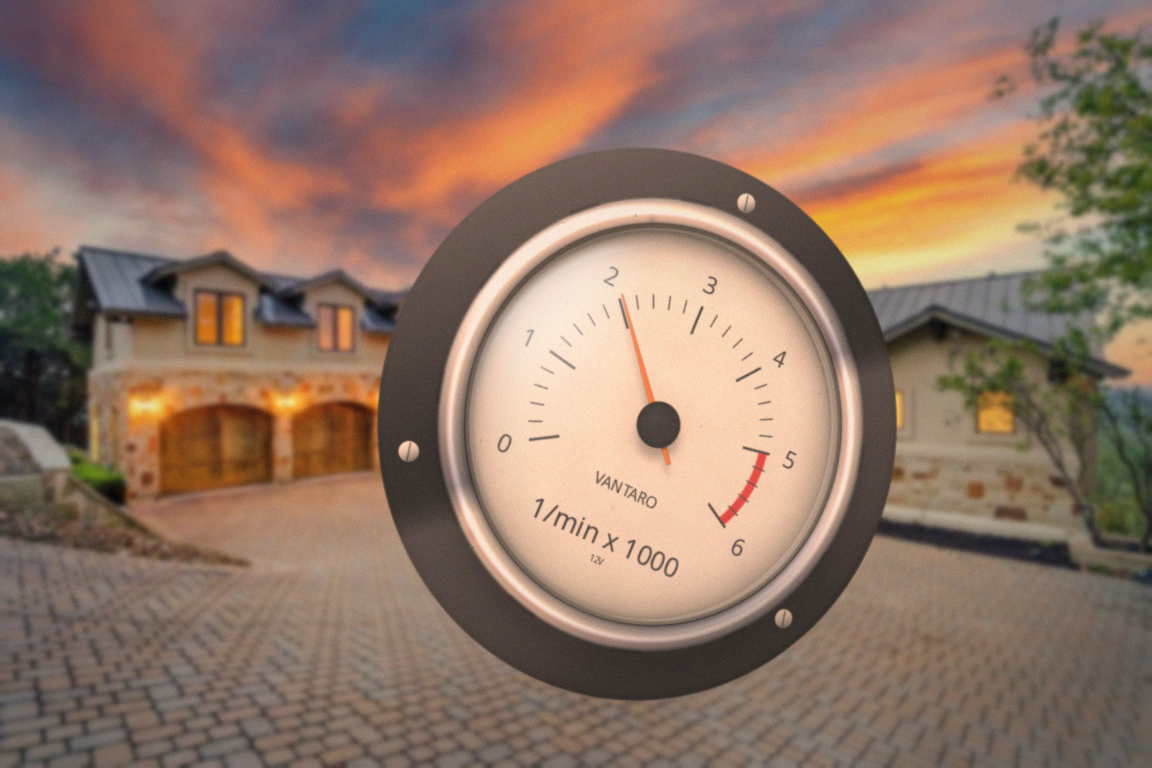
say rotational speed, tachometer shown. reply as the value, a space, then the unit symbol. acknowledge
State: 2000 rpm
